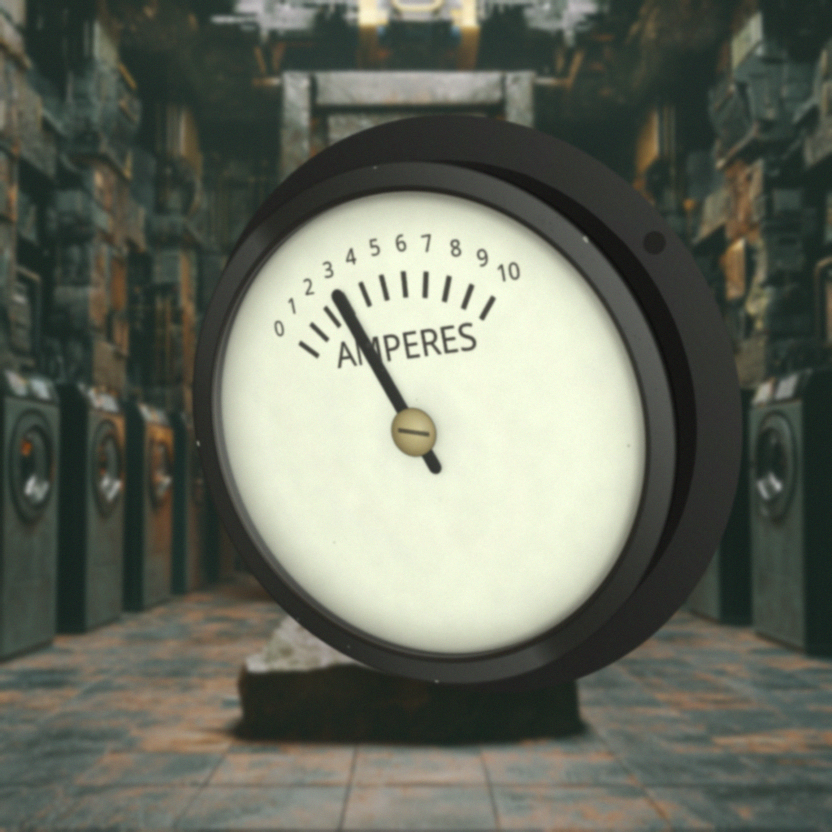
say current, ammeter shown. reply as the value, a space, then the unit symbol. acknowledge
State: 3 A
